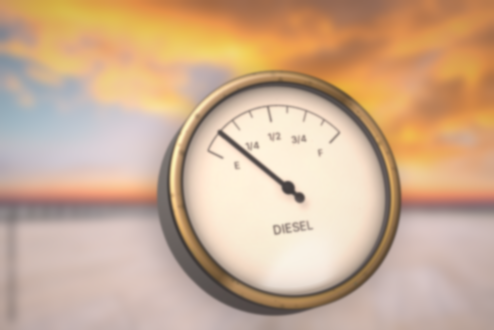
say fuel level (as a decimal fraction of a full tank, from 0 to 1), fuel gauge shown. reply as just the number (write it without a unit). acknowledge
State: 0.125
